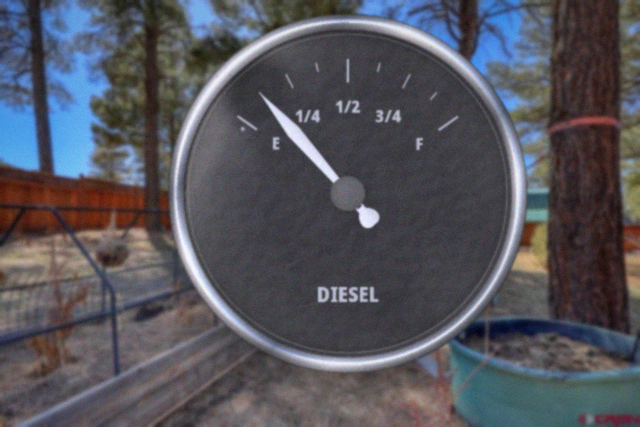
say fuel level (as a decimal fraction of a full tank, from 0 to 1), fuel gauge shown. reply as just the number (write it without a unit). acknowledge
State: 0.125
